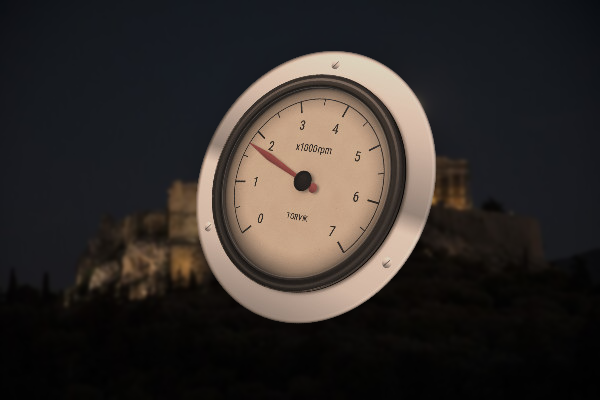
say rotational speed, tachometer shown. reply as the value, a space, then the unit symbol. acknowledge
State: 1750 rpm
